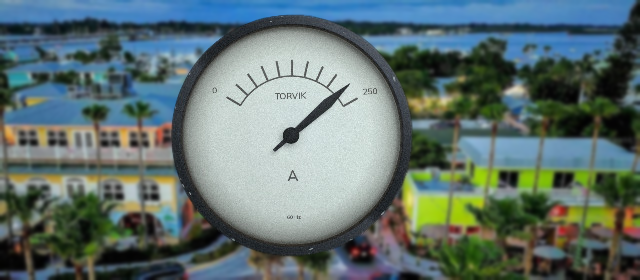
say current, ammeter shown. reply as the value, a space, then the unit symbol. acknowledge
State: 225 A
